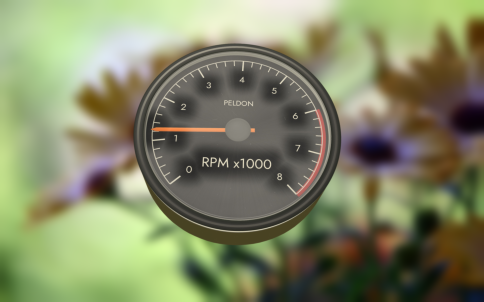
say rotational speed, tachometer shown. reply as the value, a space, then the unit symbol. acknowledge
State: 1200 rpm
